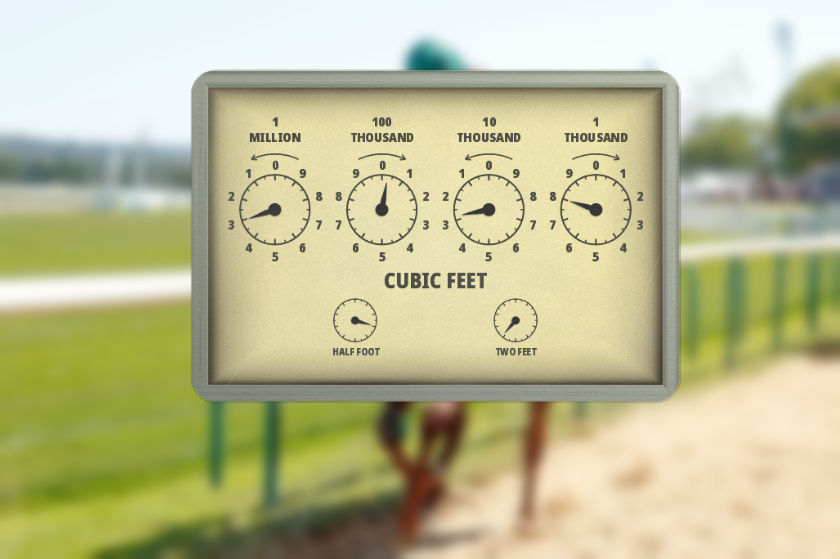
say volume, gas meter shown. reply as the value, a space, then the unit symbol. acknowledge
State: 302800 ft³
